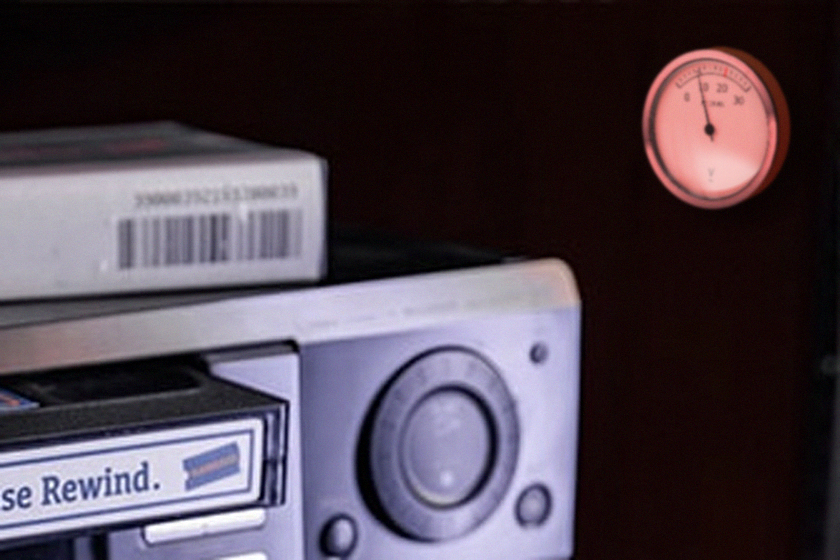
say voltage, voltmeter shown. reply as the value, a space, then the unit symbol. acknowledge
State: 10 V
